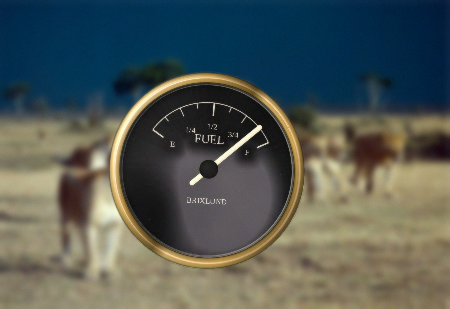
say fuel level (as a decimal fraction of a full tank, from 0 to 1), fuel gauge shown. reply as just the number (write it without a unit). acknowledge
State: 0.875
